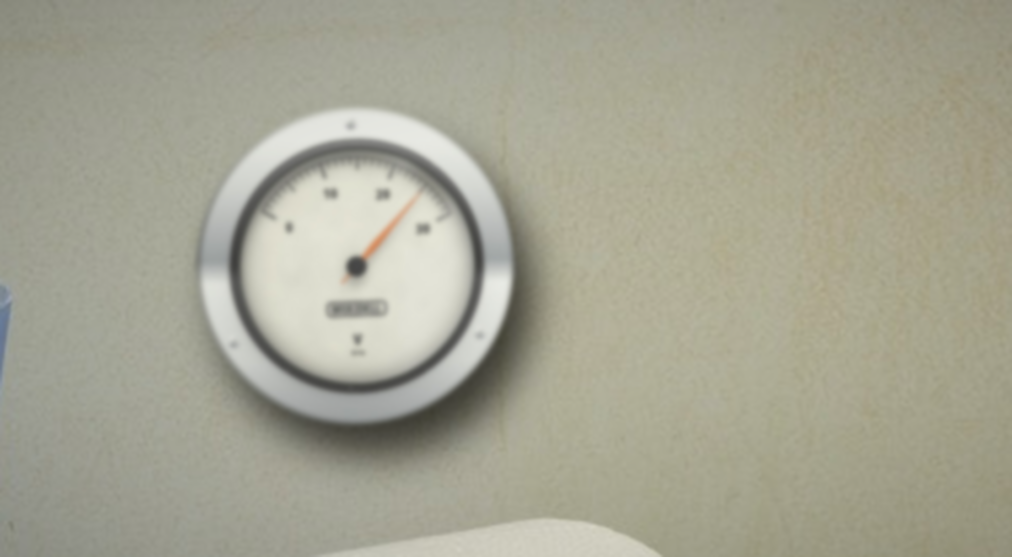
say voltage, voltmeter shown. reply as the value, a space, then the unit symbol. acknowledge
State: 25 V
